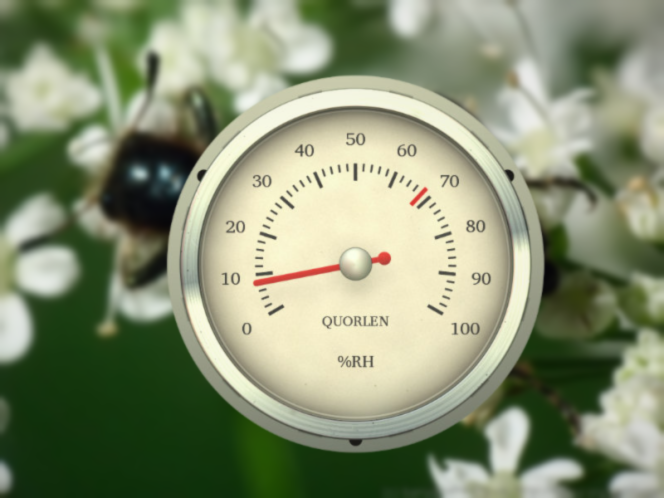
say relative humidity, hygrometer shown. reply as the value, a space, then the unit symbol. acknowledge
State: 8 %
